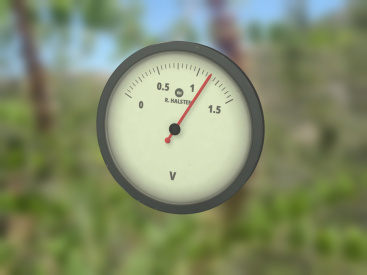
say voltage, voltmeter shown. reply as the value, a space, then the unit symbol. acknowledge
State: 1.15 V
